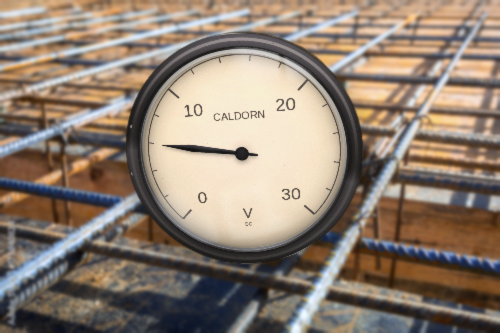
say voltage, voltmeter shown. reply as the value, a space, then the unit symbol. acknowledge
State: 6 V
